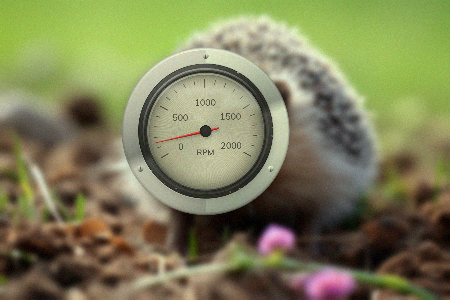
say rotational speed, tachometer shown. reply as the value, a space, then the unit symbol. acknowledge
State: 150 rpm
